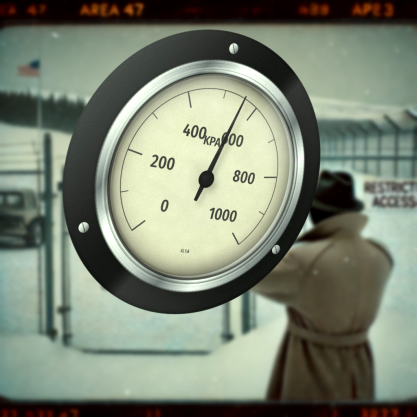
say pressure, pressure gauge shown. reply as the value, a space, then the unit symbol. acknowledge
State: 550 kPa
